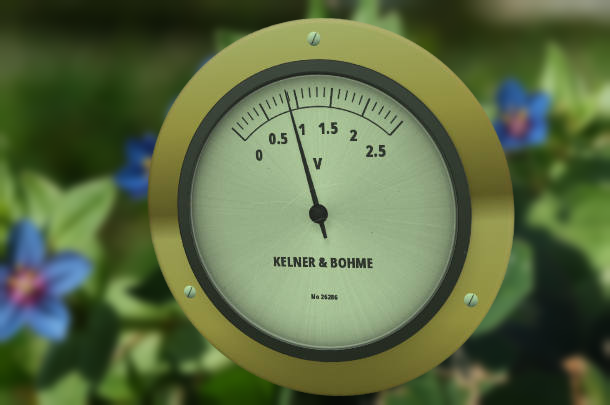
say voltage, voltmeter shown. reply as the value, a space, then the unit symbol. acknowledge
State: 0.9 V
